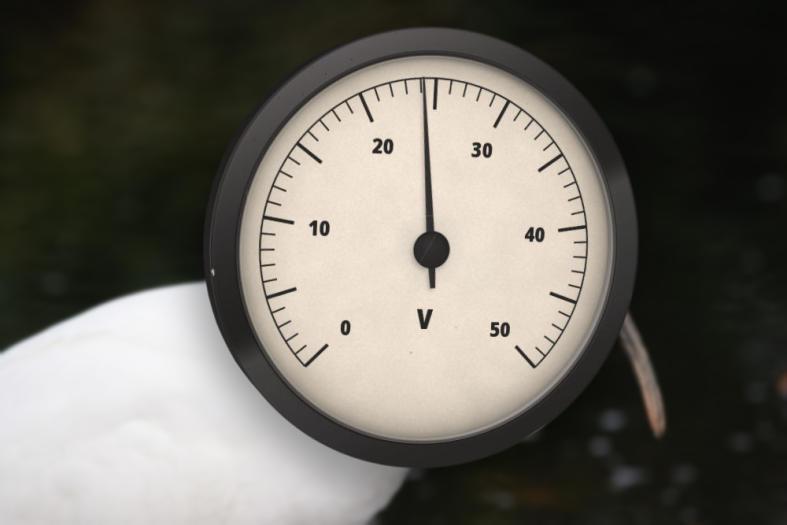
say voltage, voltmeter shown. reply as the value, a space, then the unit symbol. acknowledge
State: 24 V
